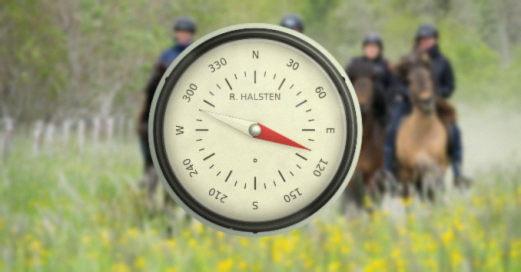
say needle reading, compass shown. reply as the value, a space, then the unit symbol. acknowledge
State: 110 °
